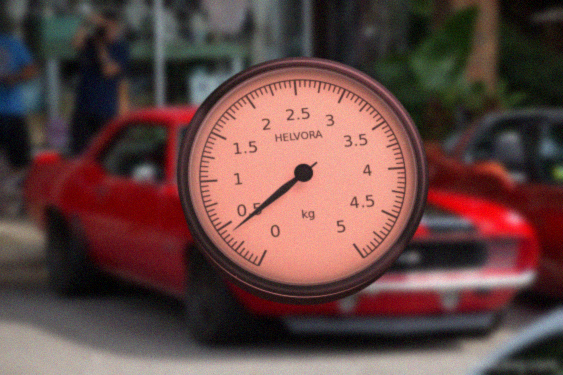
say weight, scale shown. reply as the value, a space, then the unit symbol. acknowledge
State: 0.4 kg
